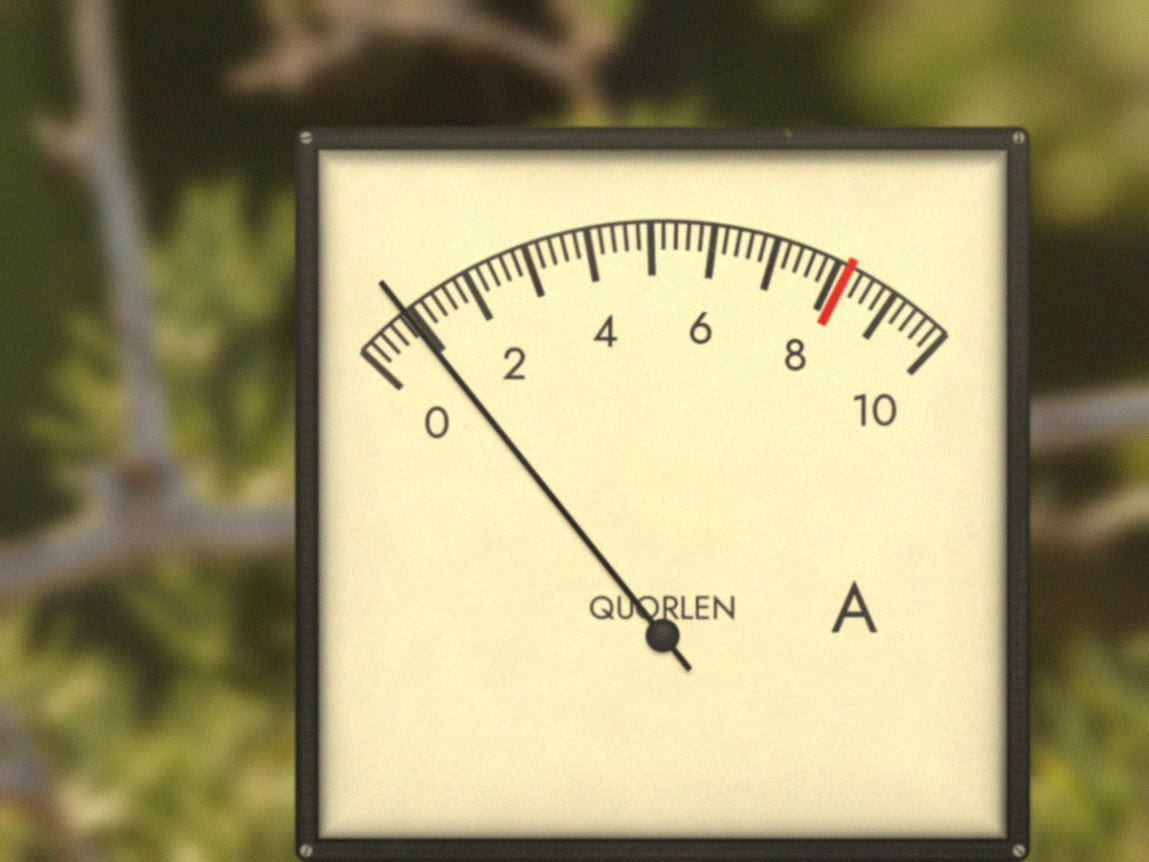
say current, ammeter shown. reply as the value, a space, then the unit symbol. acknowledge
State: 0.9 A
